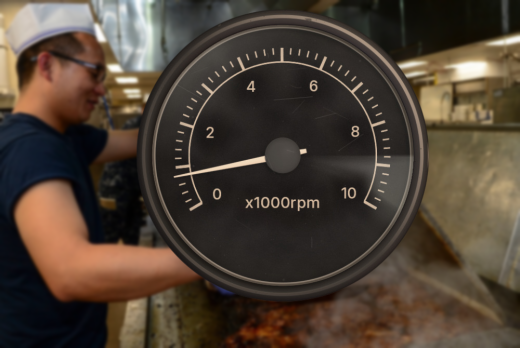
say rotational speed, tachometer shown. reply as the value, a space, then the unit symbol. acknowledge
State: 800 rpm
